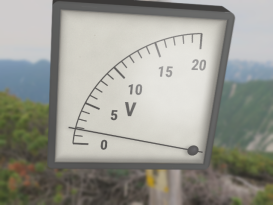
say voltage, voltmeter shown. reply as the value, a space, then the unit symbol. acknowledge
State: 2 V
